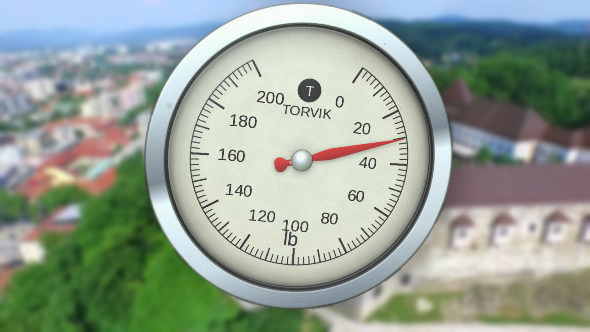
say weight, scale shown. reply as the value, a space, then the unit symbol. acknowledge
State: 30 lb
